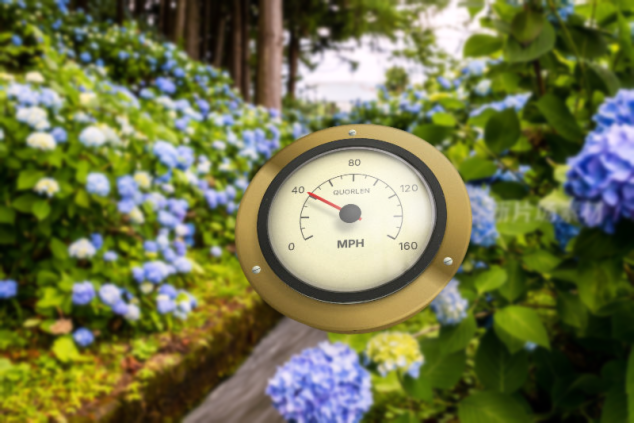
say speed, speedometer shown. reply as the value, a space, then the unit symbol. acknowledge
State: 40 mph
